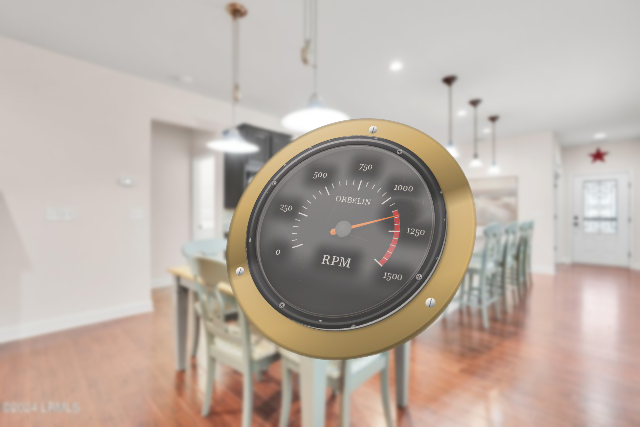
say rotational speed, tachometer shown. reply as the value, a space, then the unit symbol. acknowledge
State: 1150 rpm
